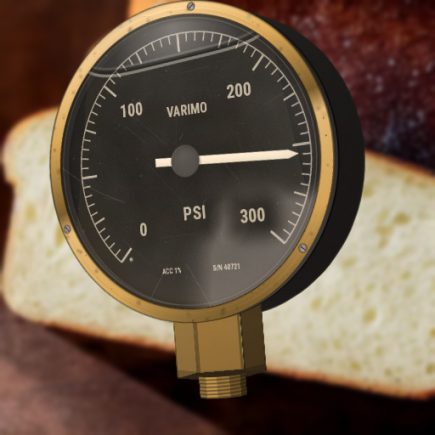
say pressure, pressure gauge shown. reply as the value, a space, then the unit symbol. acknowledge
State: 255 psi
